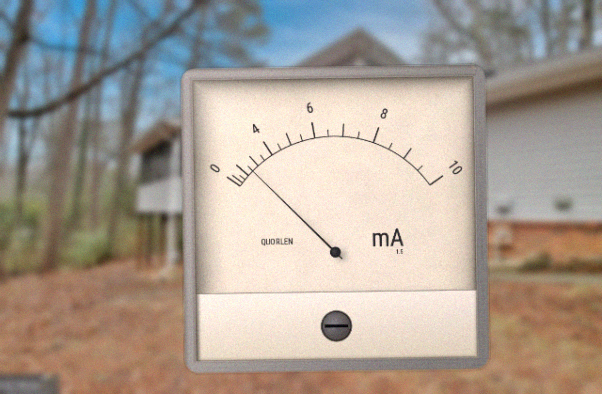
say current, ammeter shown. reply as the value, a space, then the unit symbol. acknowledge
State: 2.5 mA
